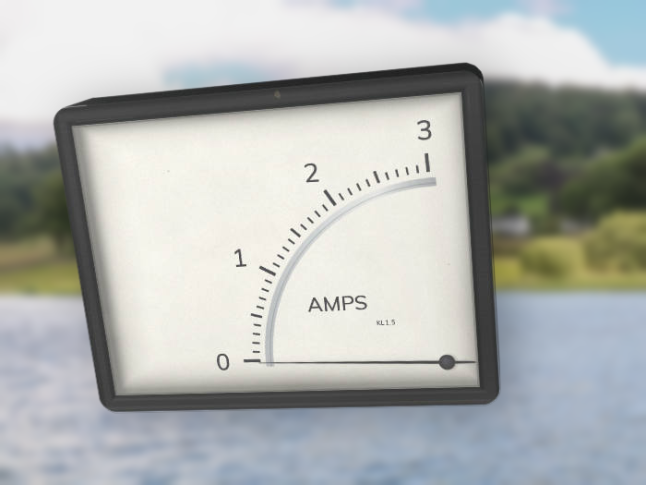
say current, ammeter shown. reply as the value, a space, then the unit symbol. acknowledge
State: 0 A
